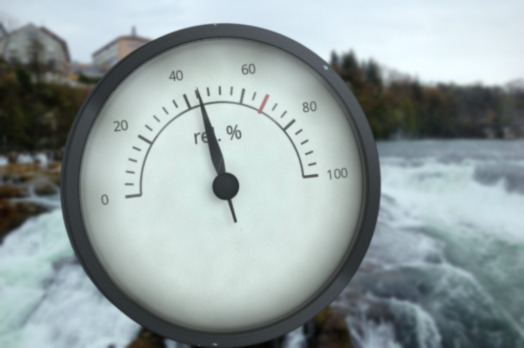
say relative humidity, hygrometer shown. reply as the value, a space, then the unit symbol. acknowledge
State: 44 %
